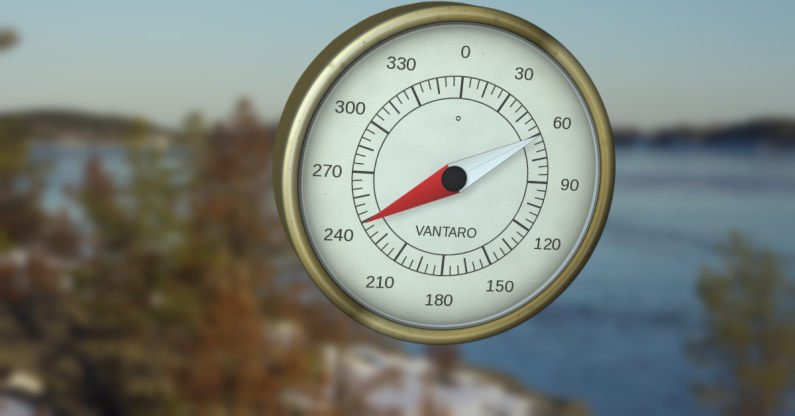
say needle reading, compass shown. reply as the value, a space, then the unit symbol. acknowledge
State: 240 °
